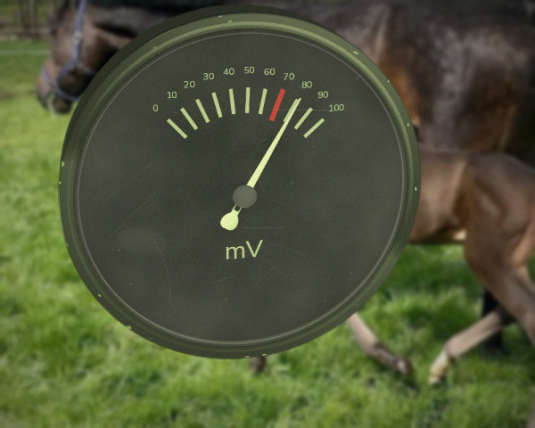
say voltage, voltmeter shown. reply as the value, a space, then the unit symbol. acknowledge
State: 80 mV
